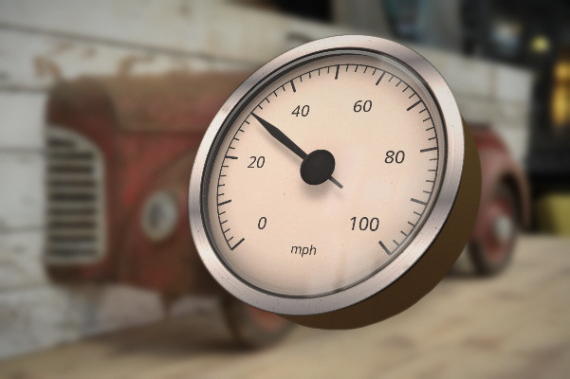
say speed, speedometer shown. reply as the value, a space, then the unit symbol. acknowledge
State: 30 mph
